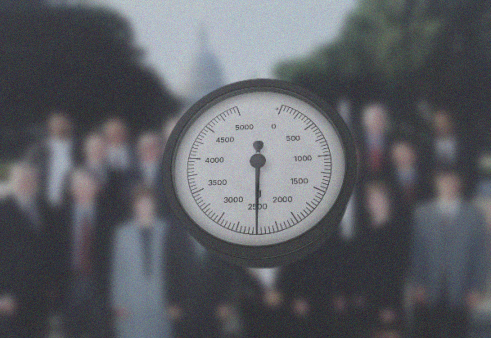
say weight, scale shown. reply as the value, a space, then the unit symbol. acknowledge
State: 2500 g
